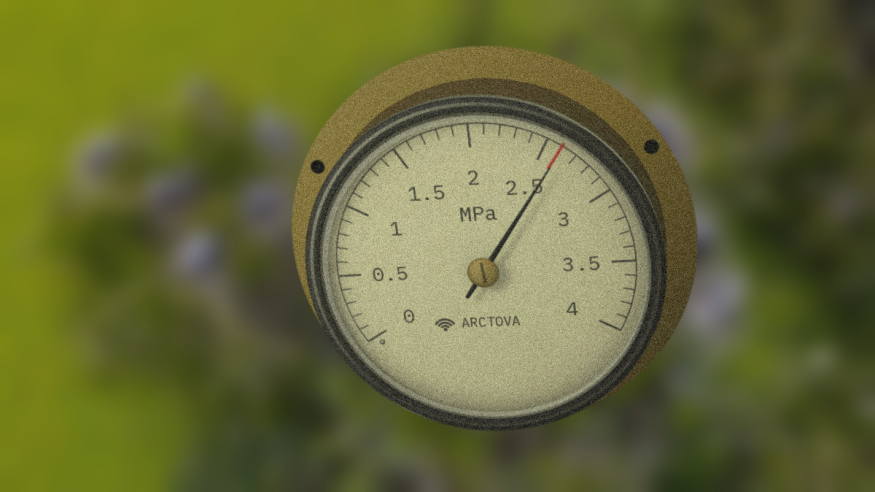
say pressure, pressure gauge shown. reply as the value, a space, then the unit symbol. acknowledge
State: 2.6 MPa
